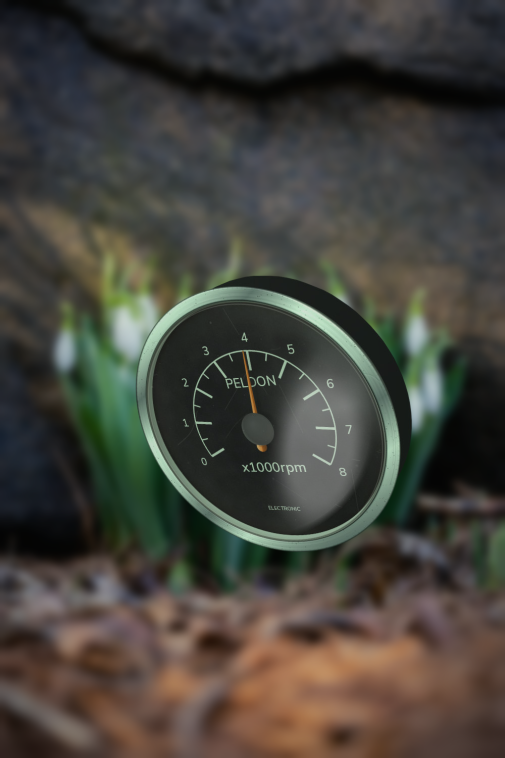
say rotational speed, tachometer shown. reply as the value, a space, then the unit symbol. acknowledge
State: 4000 rpm
